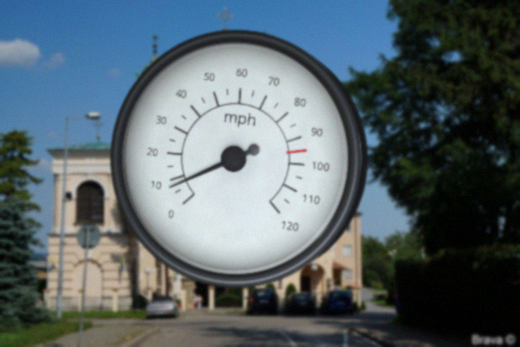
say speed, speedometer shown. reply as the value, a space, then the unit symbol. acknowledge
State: 7.5 mph
